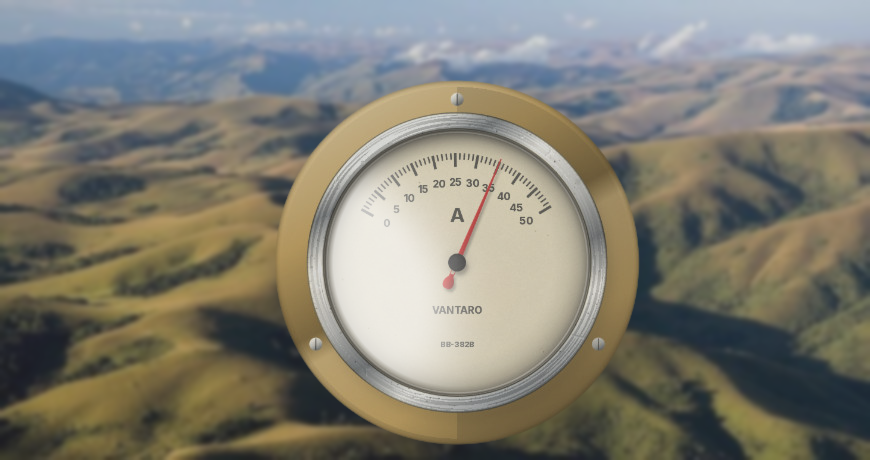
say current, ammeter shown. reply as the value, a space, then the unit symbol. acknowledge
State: 35 A
